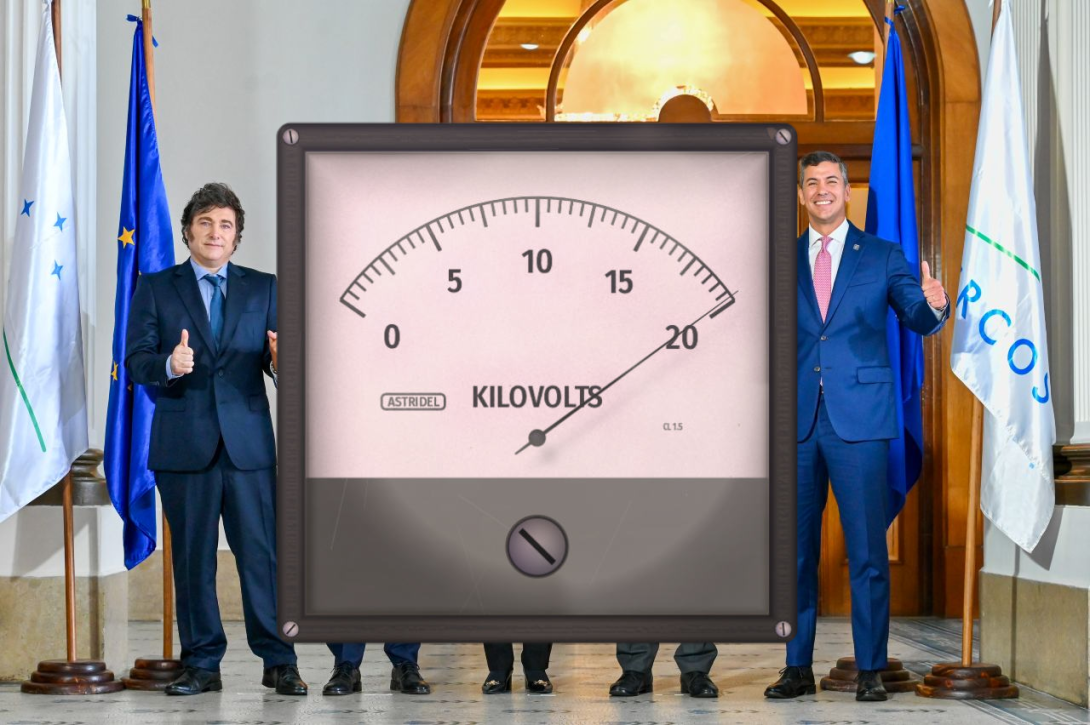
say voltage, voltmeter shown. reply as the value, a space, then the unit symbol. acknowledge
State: 19.75 kV
